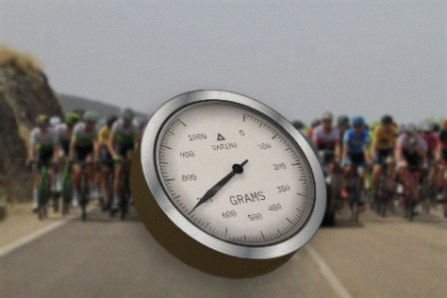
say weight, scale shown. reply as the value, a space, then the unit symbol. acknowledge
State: 700 g
